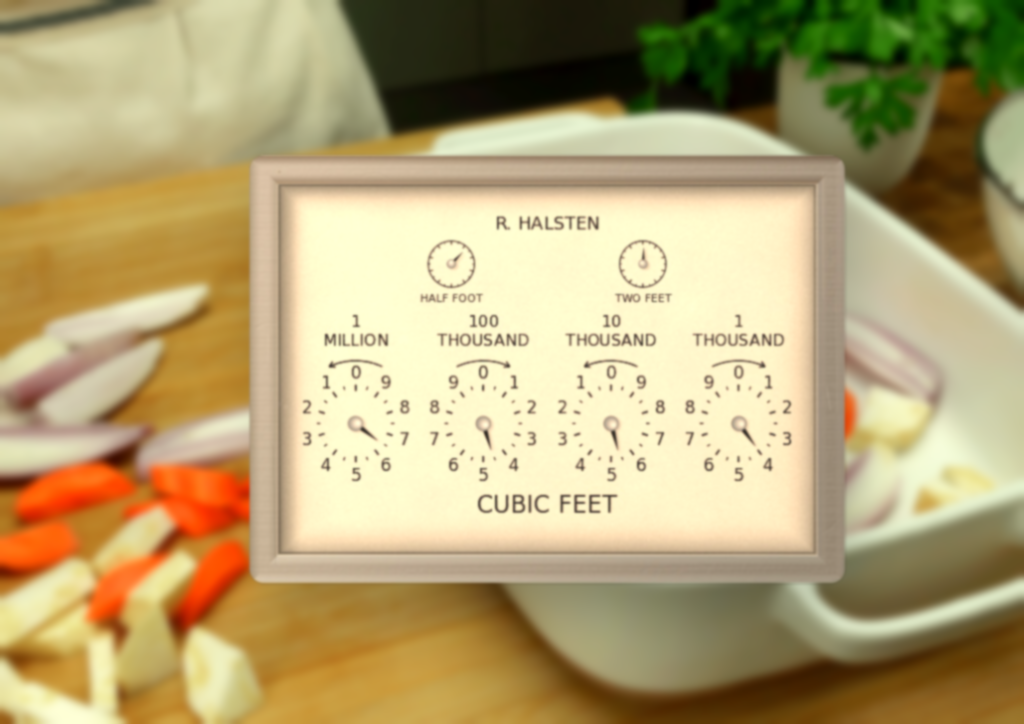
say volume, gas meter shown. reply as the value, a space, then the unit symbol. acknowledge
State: 645400 ft³
